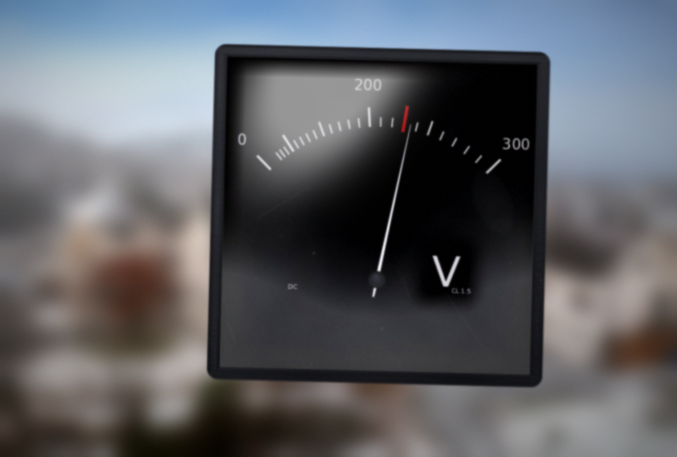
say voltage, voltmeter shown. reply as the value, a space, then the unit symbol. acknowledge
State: 235 V
